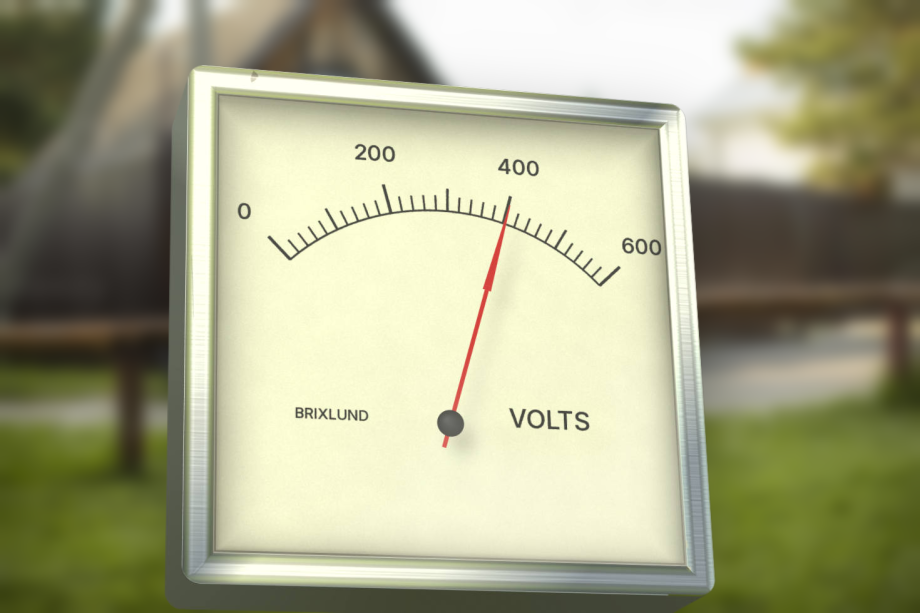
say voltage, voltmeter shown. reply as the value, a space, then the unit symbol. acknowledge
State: 400 V
